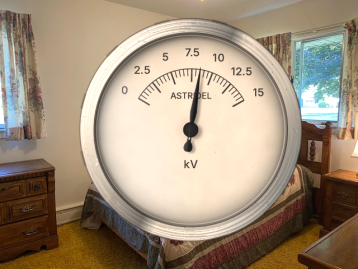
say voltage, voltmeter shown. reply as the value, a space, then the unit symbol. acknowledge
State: 8.5 kV
